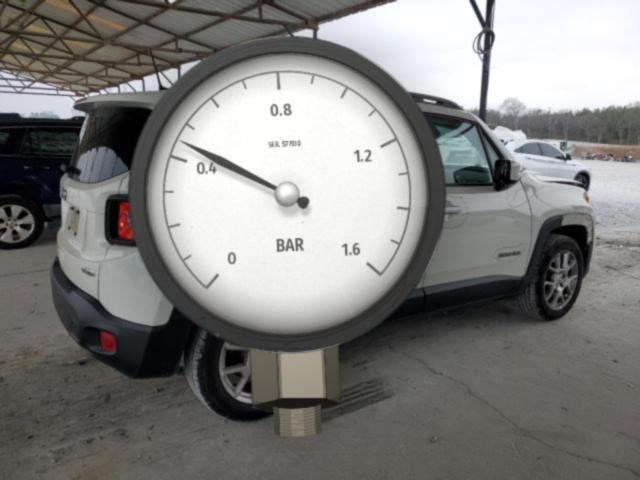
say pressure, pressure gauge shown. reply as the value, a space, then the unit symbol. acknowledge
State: 0.45 bar
